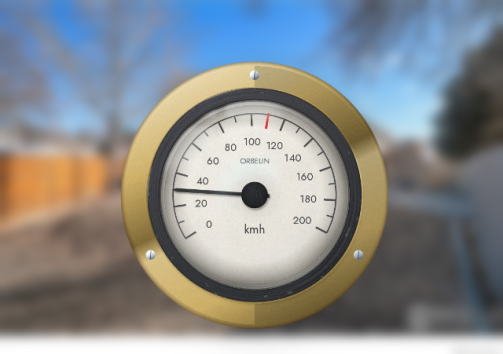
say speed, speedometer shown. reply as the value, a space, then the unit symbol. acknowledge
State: 30 km/h
